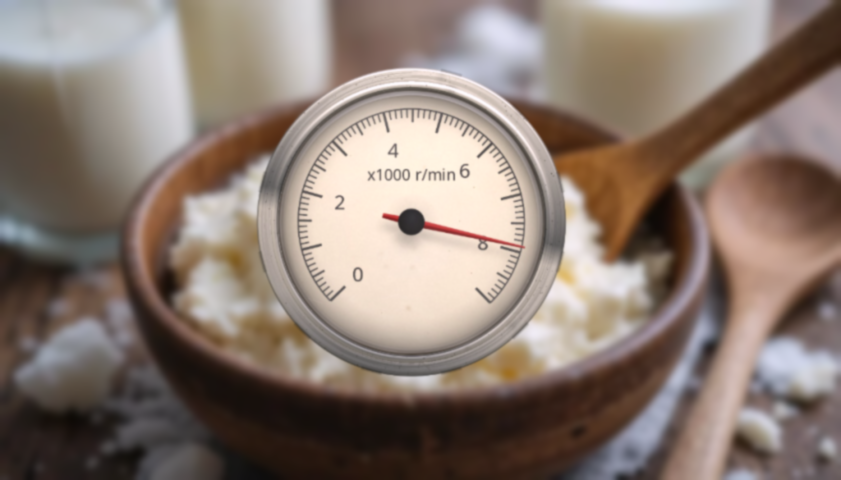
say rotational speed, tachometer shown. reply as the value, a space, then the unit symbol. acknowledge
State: 7900 rpm
